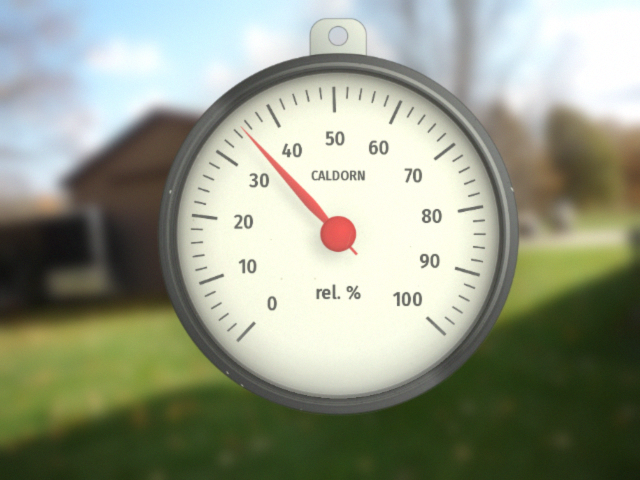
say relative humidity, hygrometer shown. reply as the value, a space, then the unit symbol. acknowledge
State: 35 %
